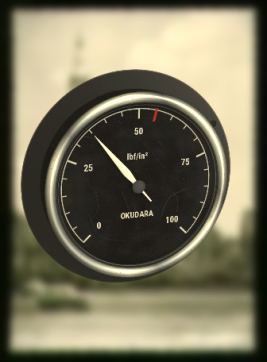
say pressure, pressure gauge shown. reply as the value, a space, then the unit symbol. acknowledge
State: 35 psi
